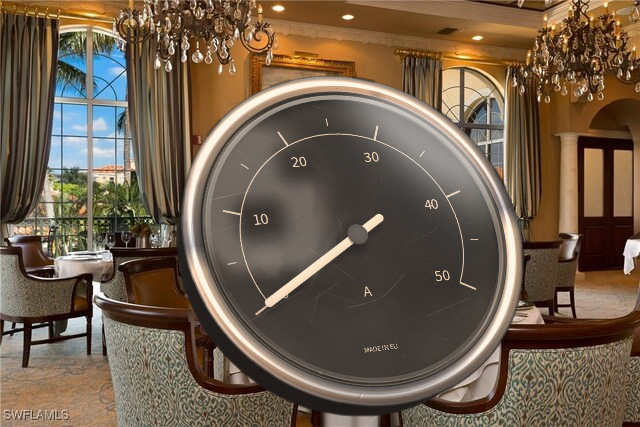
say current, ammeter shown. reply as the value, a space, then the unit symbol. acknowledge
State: 0 A
